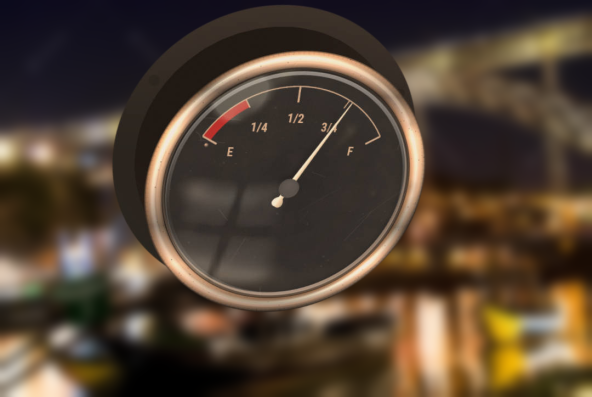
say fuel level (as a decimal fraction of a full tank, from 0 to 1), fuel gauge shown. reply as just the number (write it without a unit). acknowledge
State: 0.75
